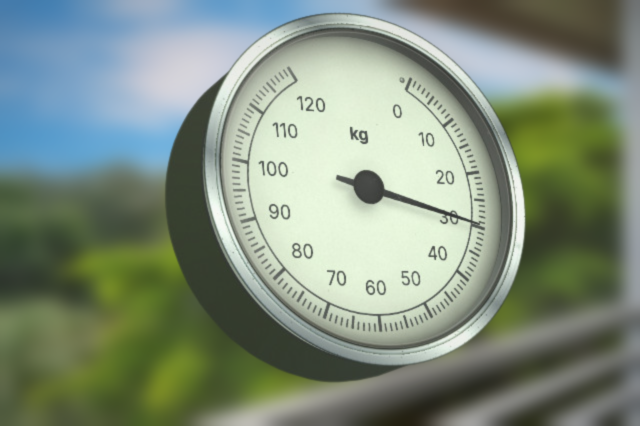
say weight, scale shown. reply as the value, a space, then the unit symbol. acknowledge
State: 30 kg
